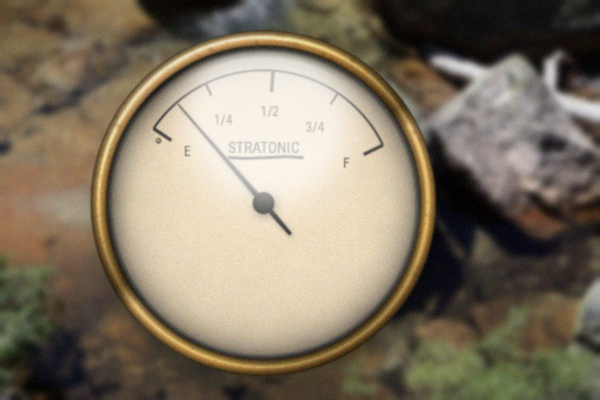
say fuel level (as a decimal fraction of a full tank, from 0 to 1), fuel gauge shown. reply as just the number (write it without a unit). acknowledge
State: 0.125
